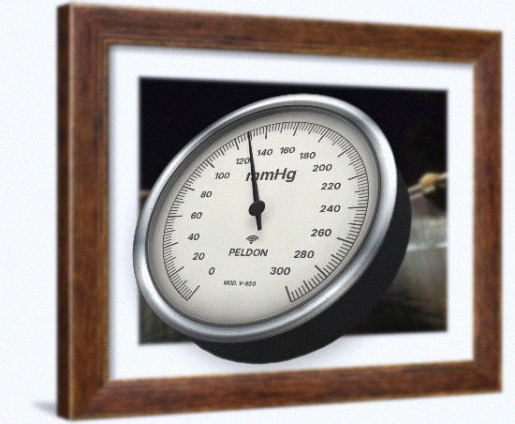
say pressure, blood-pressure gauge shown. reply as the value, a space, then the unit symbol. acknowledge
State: 130 mmHg
